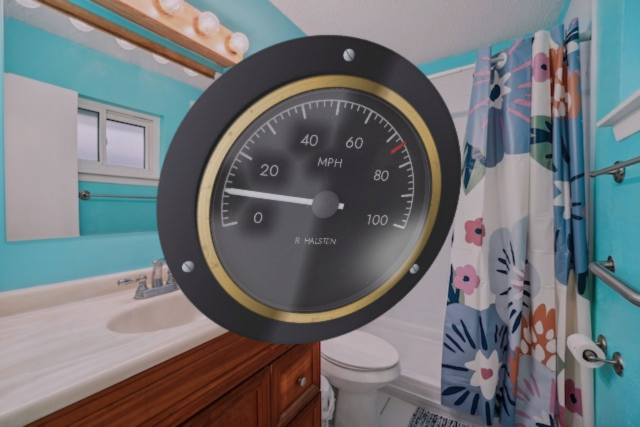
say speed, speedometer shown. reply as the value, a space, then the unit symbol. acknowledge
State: 10 mph
